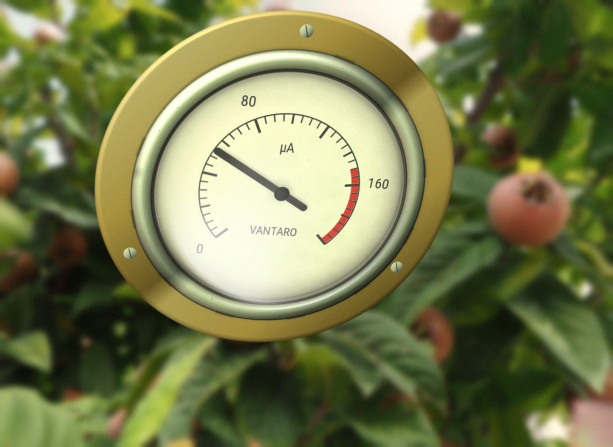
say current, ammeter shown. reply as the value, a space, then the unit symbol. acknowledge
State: 55 µA
